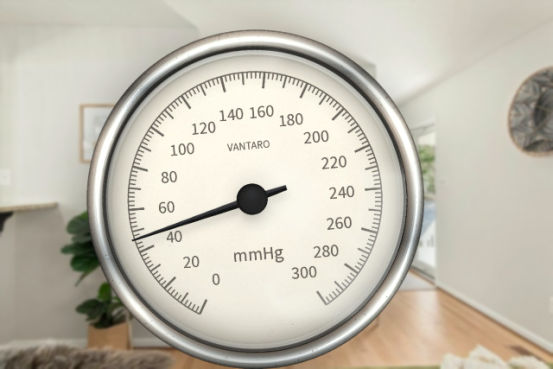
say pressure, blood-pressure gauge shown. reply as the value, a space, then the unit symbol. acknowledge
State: 46 mmHg
